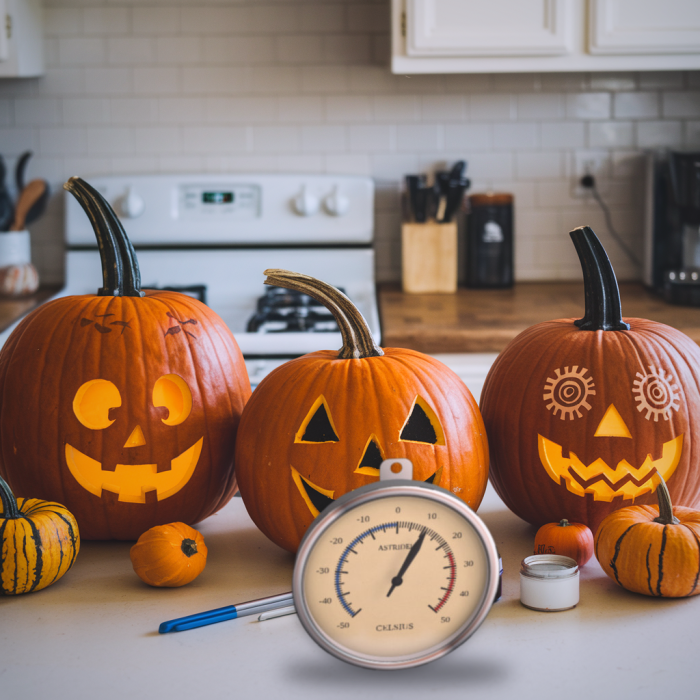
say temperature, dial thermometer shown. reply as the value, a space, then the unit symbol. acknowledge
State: 10 °C
